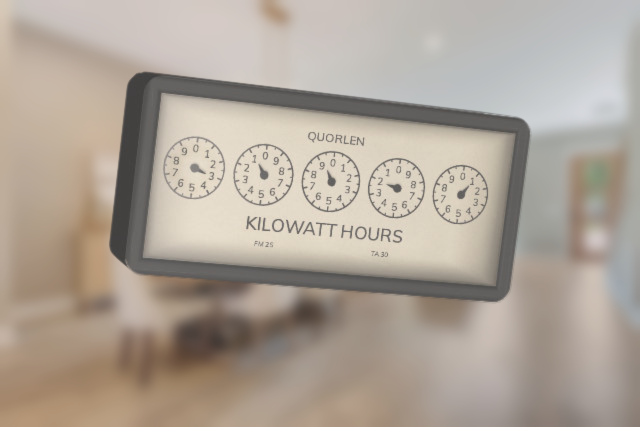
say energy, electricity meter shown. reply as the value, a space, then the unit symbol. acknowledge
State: 30921 kWh
